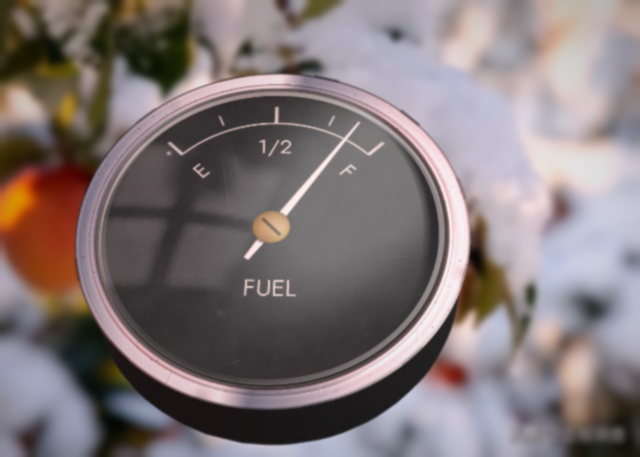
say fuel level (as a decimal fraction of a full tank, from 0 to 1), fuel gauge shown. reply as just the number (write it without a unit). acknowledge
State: 0.875
